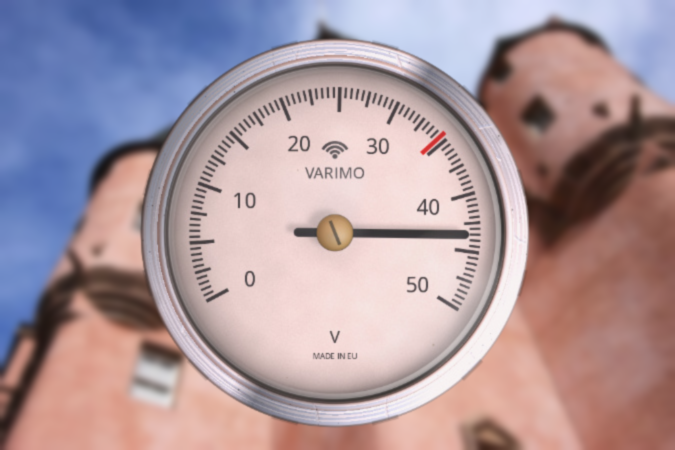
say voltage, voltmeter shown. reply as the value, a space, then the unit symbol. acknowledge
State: 43.5 V
